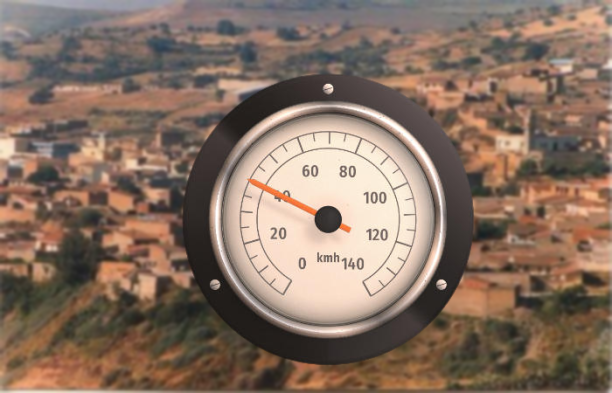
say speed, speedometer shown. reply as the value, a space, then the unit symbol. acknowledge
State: 40 km/h
